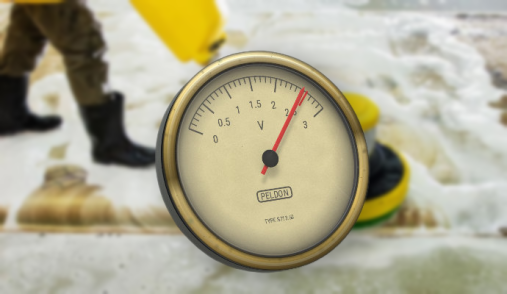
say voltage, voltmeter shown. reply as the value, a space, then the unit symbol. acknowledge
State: 2.5 V
